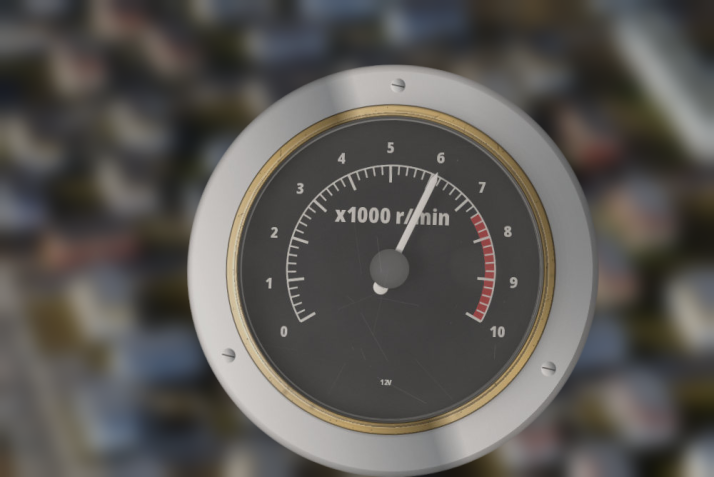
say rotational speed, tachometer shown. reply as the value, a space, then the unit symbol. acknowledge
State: 6100 rpm
